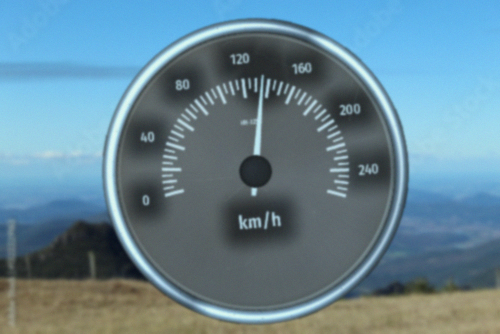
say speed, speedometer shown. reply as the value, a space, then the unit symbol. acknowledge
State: 135 km/h
